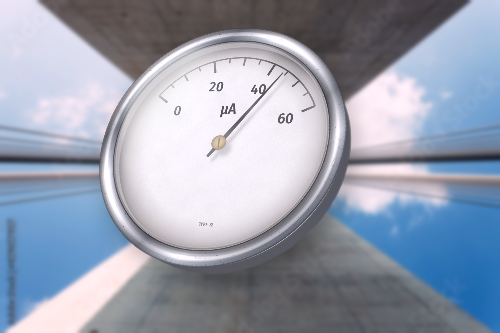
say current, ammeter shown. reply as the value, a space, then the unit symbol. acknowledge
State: 45 µA
